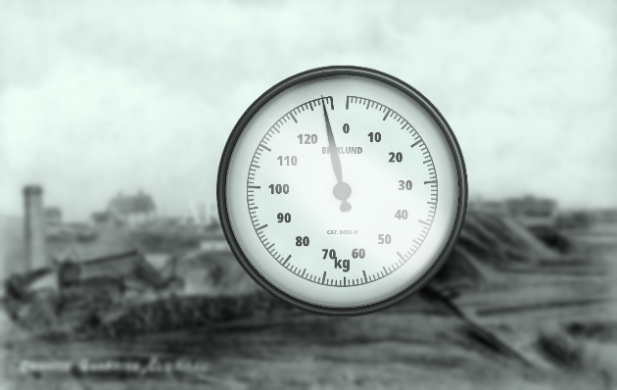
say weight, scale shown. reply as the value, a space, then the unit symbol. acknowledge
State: 128 kg
